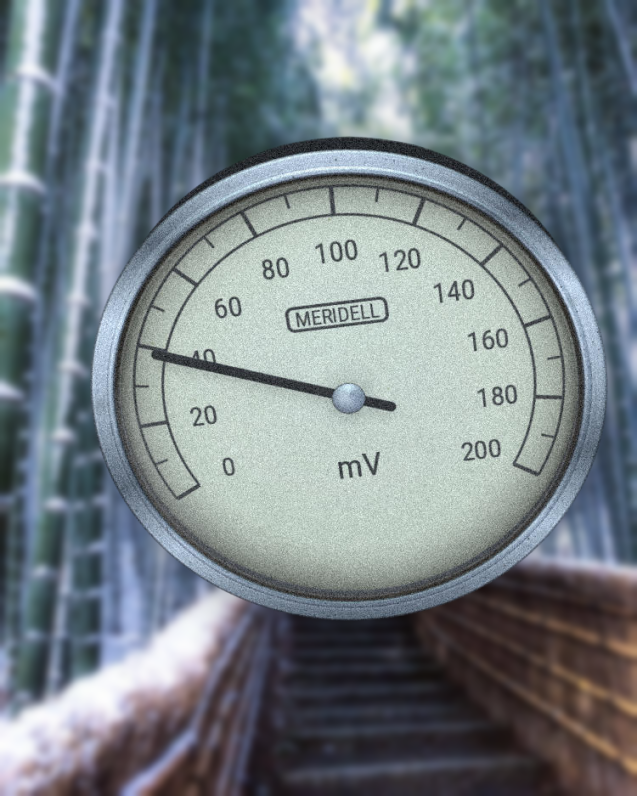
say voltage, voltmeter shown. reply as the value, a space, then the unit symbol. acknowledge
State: 40 mV
